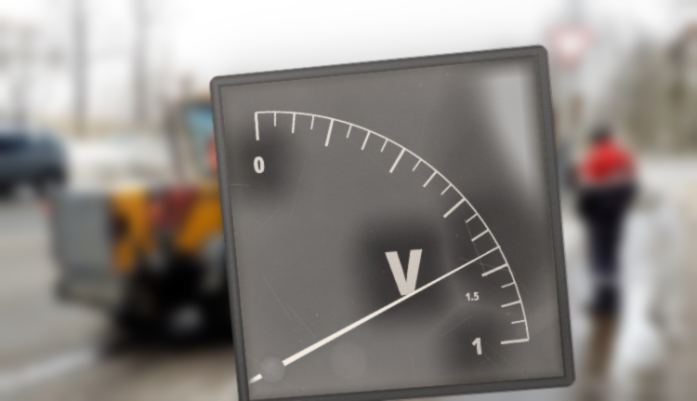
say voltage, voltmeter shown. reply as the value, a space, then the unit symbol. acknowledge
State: 0.75 V
